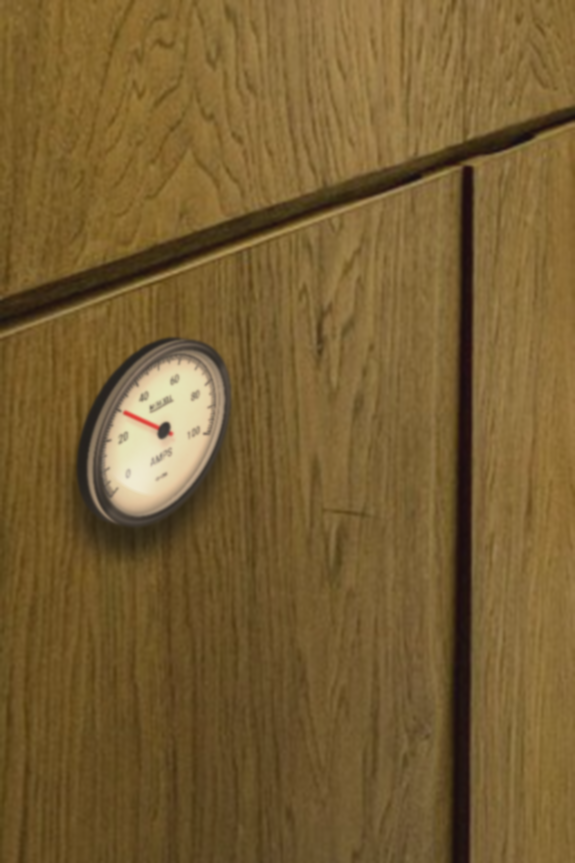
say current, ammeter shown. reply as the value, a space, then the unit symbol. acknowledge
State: 30 A
